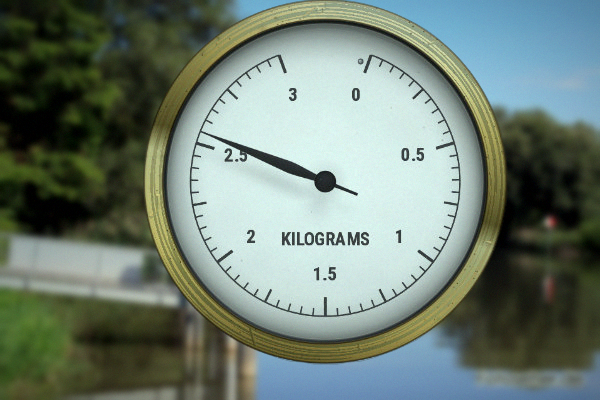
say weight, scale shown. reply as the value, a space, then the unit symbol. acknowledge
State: 2.55 kg
